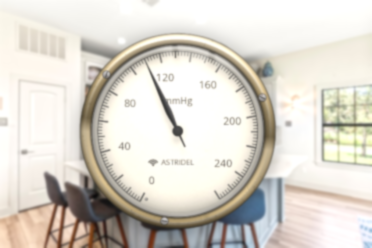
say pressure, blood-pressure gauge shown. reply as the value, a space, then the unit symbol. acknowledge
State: 110 mmHg
